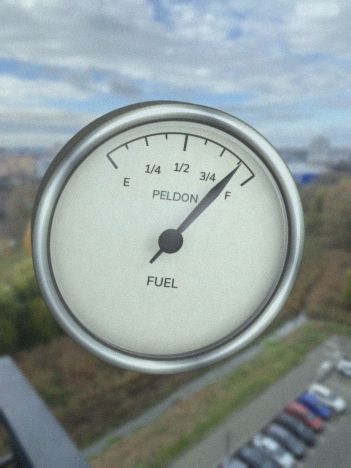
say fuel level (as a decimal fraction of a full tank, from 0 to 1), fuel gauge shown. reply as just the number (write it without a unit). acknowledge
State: 0.875
